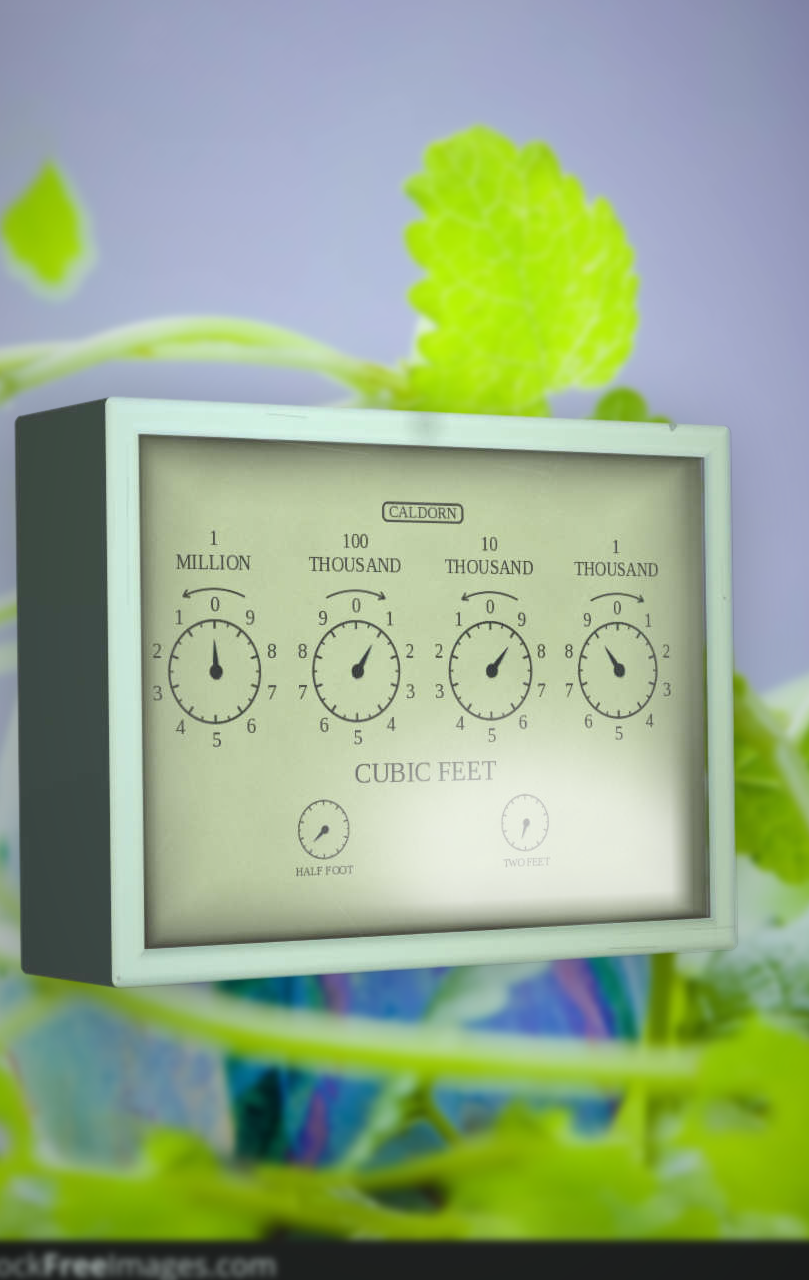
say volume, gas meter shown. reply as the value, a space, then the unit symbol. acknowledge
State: 8900 ft³
